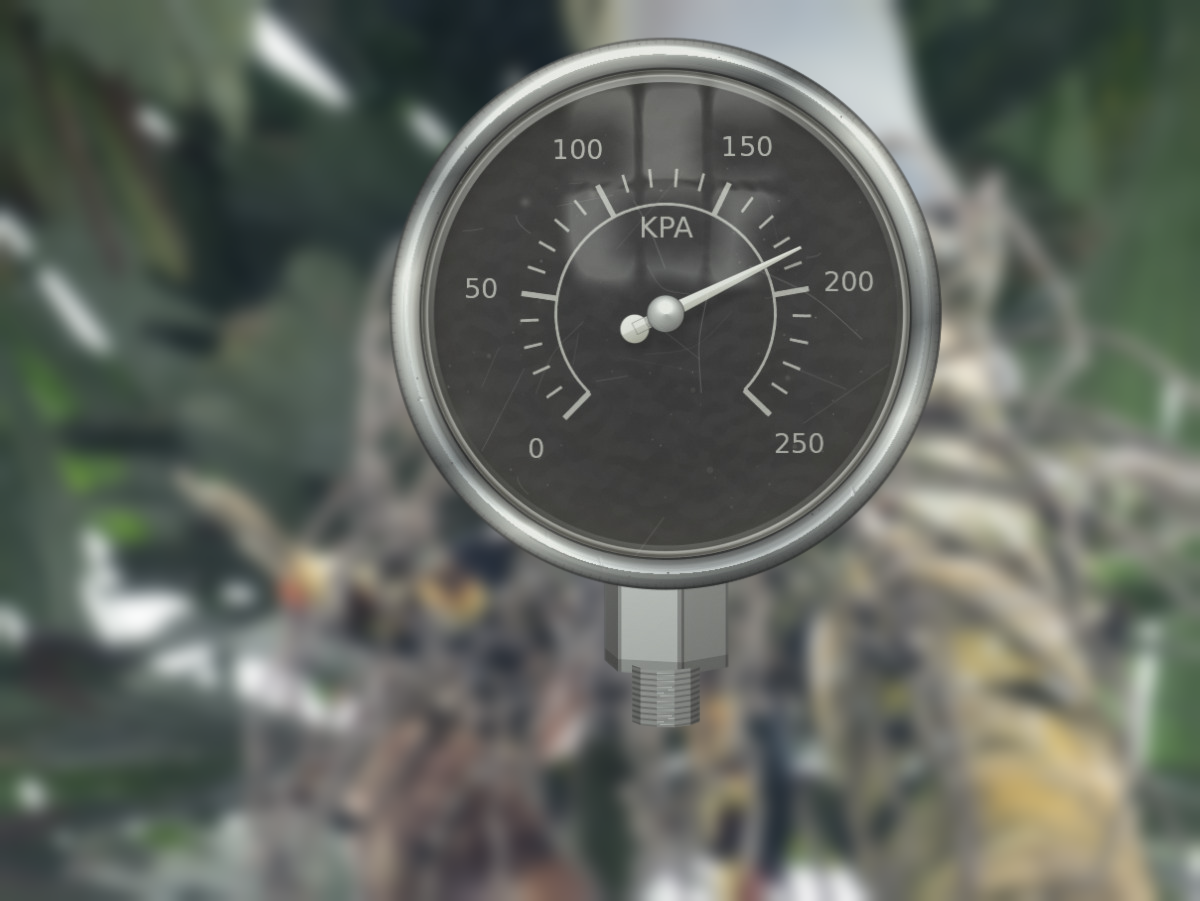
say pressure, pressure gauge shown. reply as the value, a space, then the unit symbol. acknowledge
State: 185 kPa
